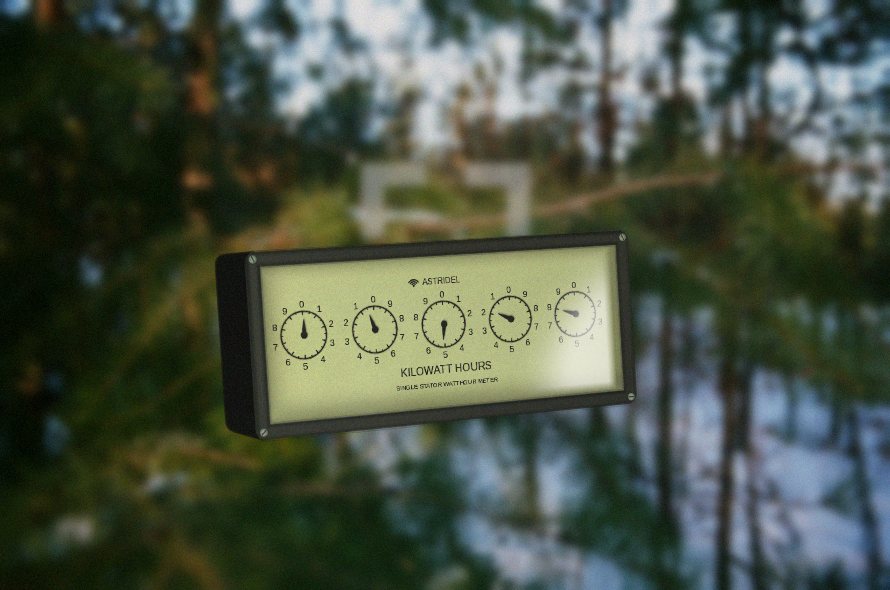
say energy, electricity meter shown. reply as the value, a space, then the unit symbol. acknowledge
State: 518 kWh
